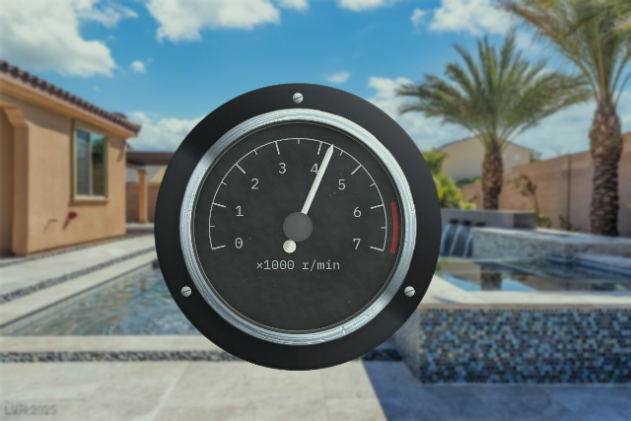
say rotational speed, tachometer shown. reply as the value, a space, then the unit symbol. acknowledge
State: 4250 rpm
